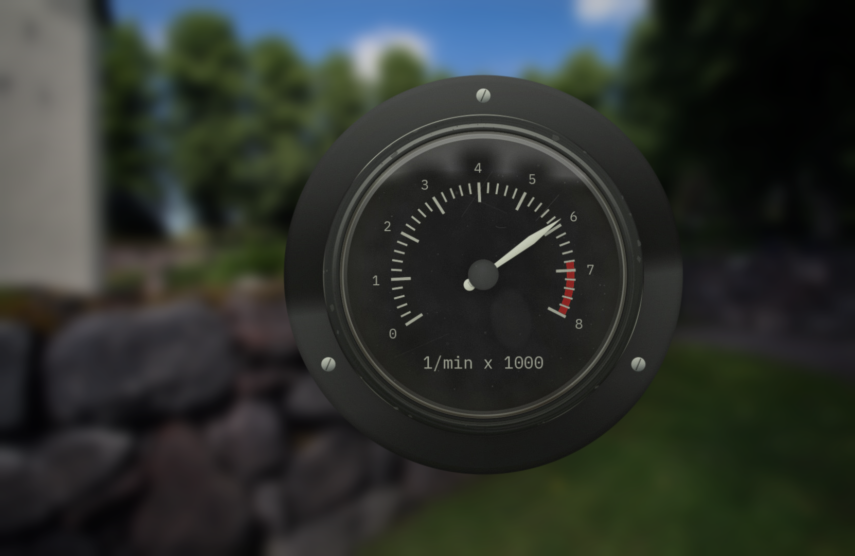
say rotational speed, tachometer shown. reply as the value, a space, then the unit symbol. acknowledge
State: 5900 rpm
